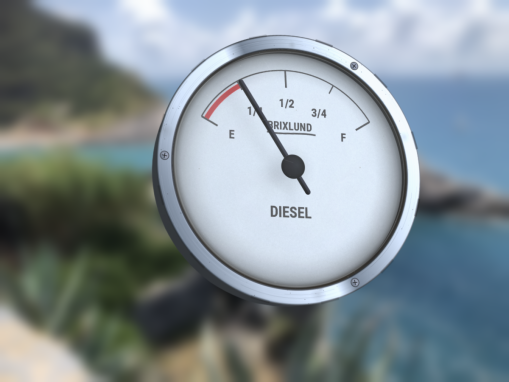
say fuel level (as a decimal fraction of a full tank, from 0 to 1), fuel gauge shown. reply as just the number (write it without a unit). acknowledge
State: 0.25
